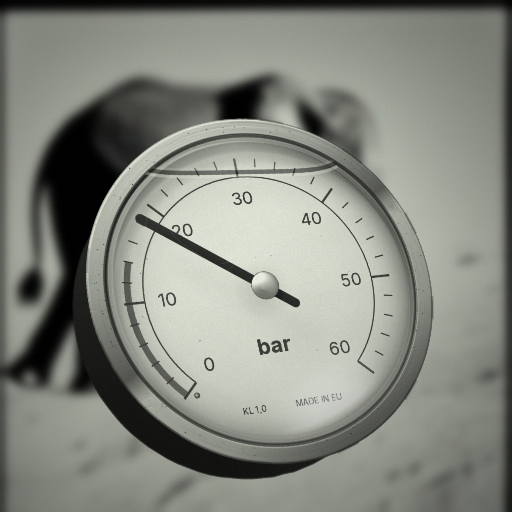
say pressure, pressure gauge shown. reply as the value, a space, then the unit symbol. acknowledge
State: 18 bar
